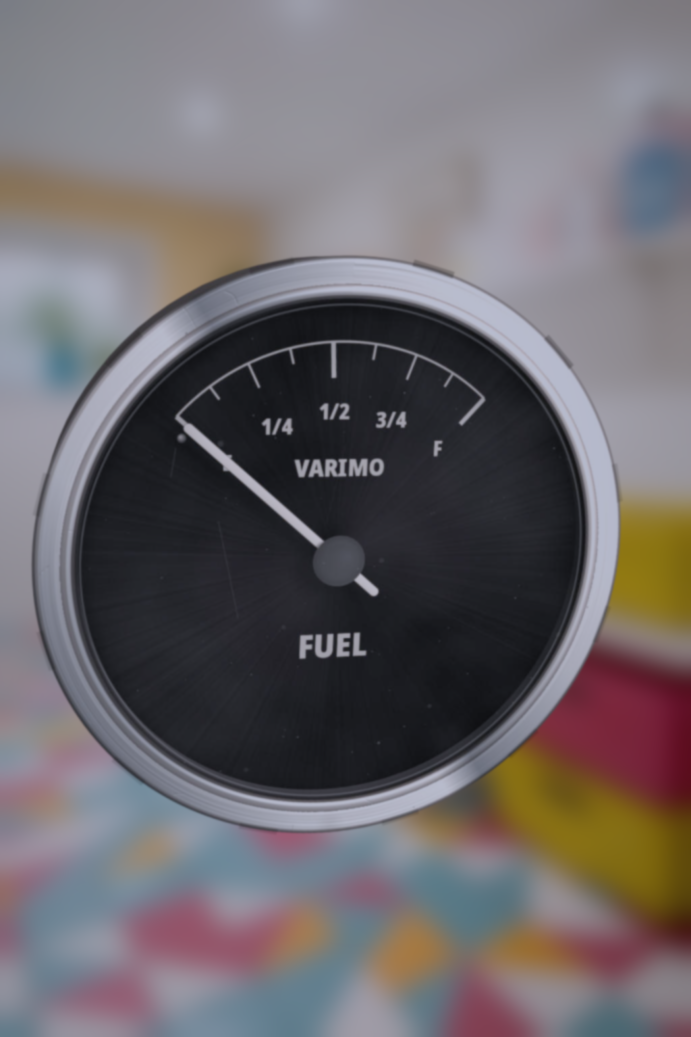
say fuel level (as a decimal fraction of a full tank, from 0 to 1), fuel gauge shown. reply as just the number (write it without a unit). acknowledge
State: 0
